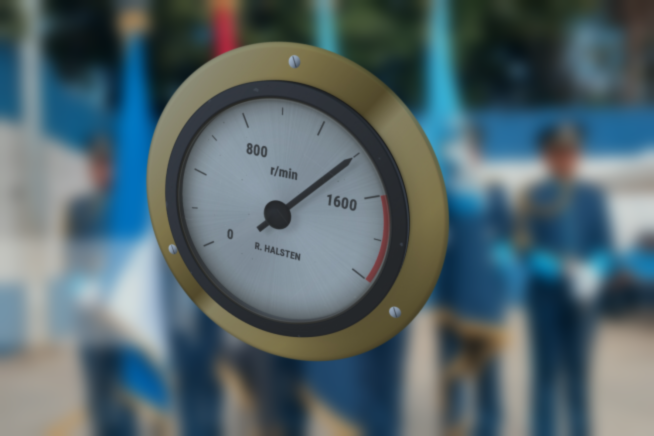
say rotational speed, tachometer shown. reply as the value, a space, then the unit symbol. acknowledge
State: 1400 rpm
